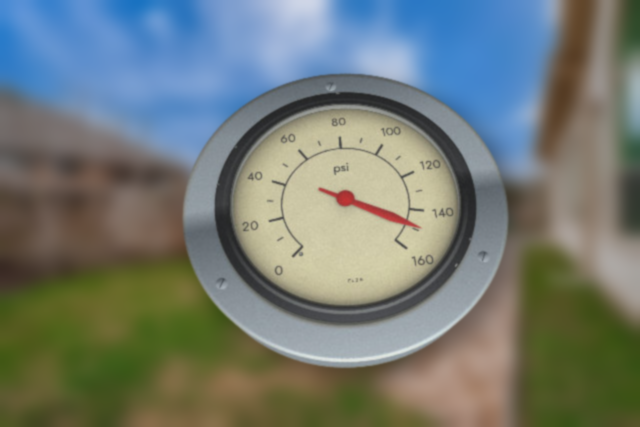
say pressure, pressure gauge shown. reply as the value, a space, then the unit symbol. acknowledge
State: 150 psi
